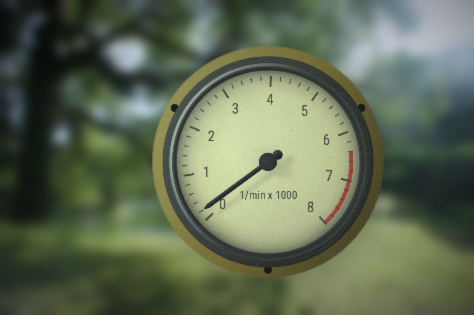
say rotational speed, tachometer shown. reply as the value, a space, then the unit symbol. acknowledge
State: 200 rpm
